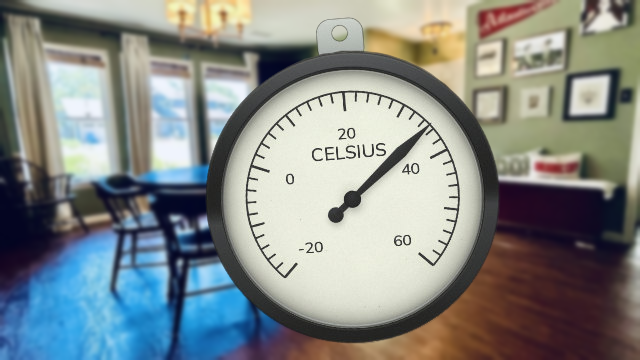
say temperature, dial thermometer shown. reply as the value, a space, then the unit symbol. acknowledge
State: 35 °C
